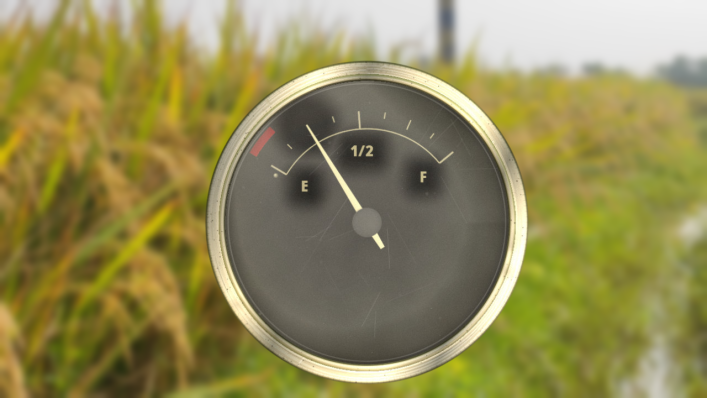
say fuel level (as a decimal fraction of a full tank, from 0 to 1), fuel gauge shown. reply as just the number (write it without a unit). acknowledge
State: 0.25
